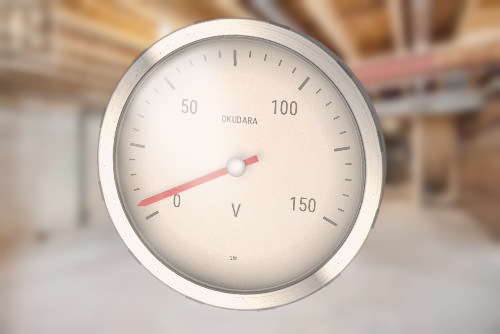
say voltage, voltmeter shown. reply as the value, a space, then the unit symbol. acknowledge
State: 5 V
